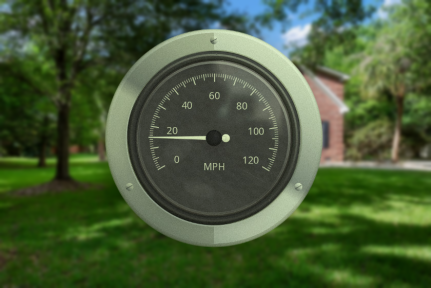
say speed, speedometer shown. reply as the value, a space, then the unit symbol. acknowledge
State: 15 mph
